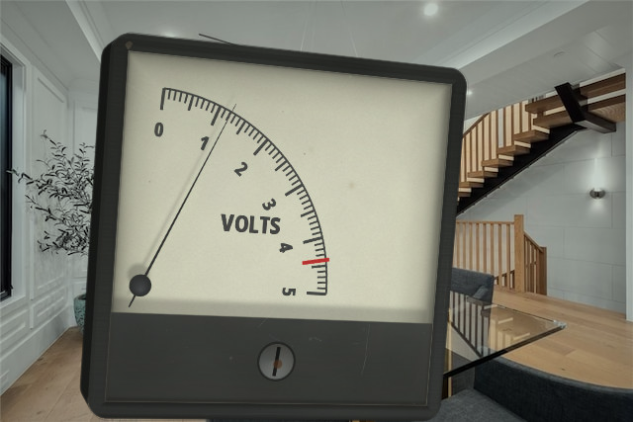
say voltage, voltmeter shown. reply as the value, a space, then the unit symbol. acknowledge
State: 1.2 V
